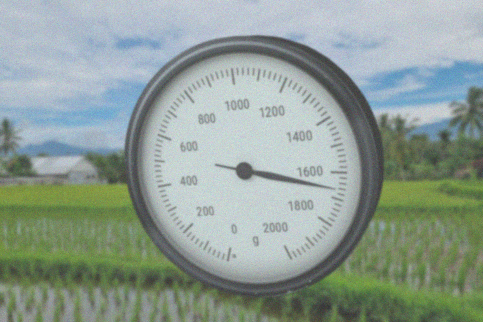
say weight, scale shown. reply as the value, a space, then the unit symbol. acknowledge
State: 1660 g
